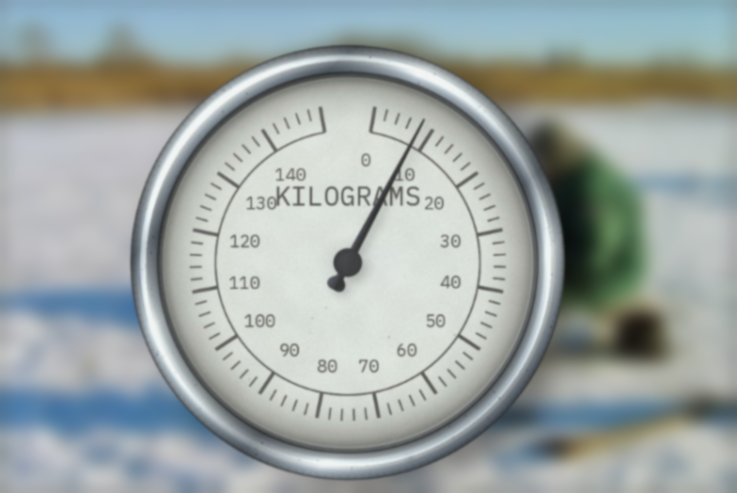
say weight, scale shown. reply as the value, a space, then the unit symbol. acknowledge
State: 8 kg
